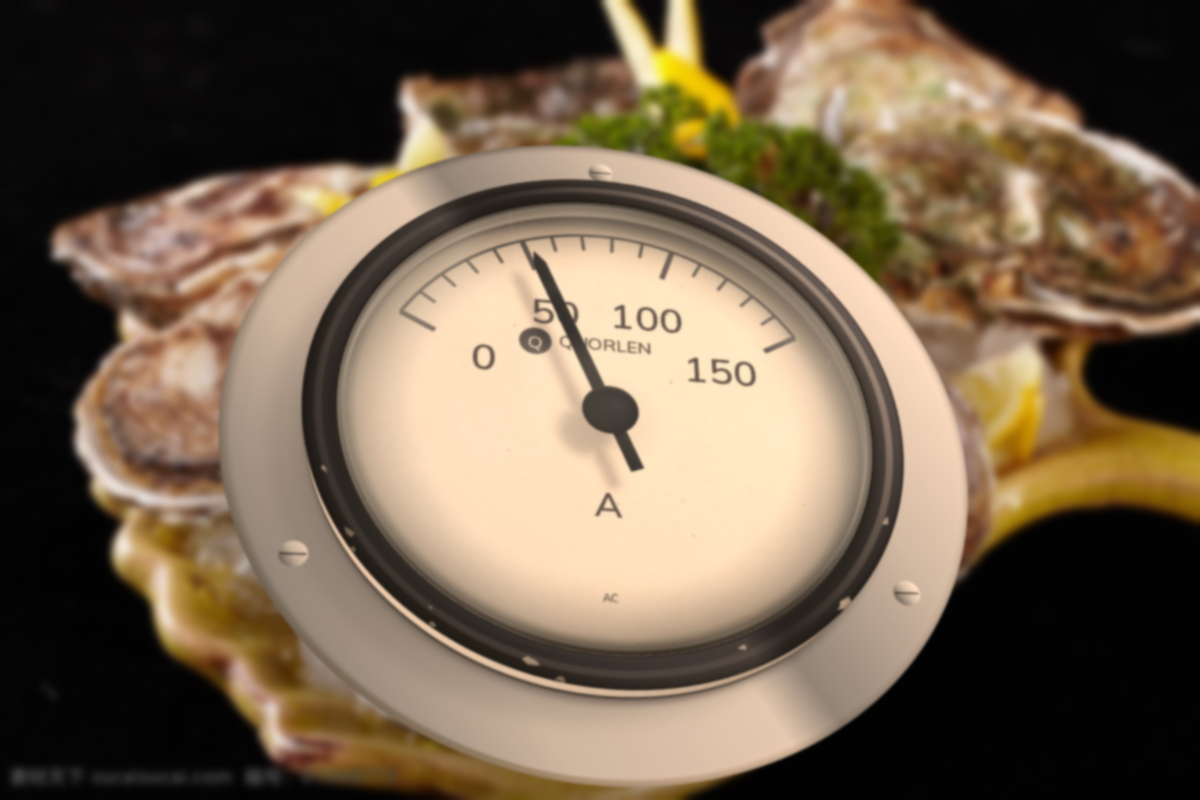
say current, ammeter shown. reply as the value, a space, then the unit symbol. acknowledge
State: 50 A
